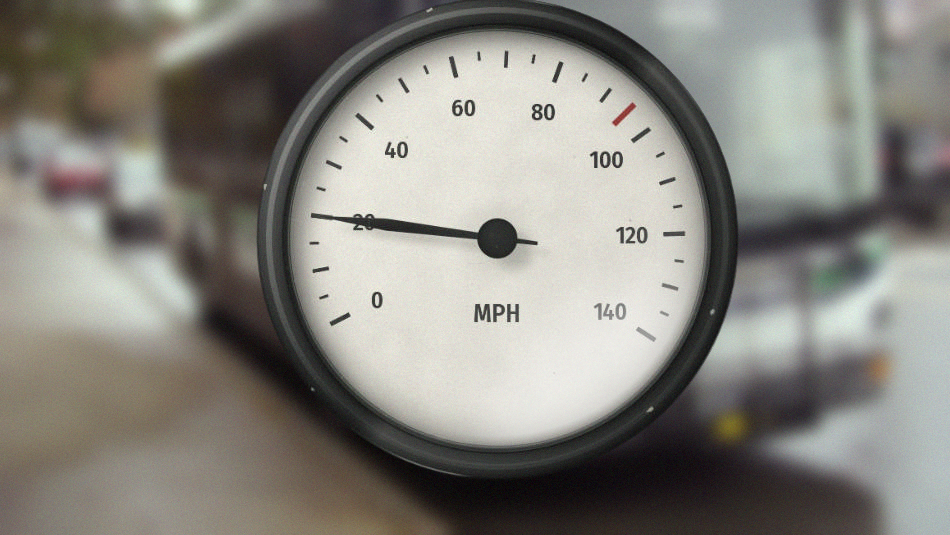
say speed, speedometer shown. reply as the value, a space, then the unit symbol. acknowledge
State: 20 mph
